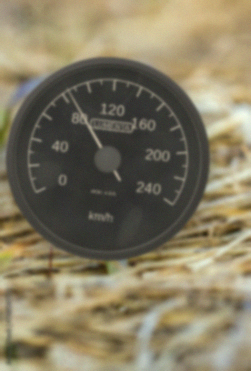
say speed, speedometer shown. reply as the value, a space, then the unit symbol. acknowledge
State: 85 km/h
